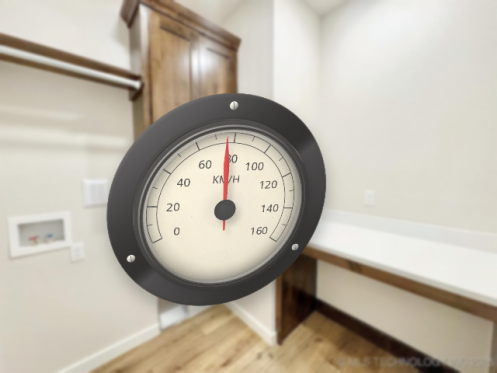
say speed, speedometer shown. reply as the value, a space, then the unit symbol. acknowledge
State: 75 km/h
